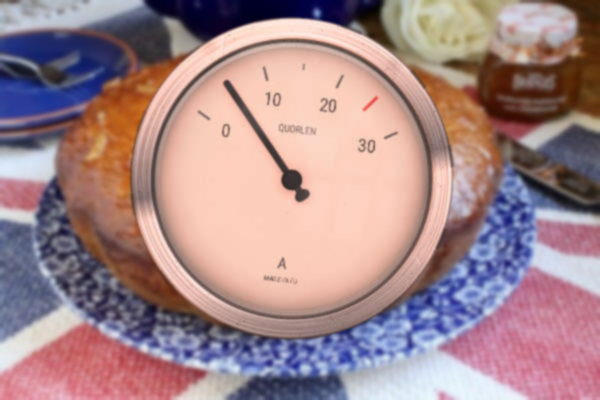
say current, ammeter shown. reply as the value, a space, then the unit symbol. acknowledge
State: 5 A
